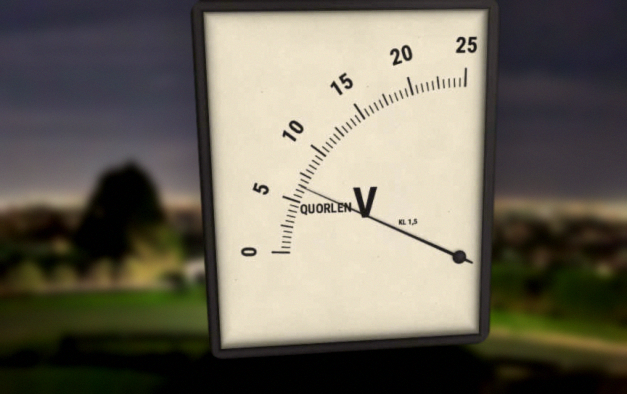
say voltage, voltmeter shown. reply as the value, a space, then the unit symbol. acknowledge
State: 6.5 V
